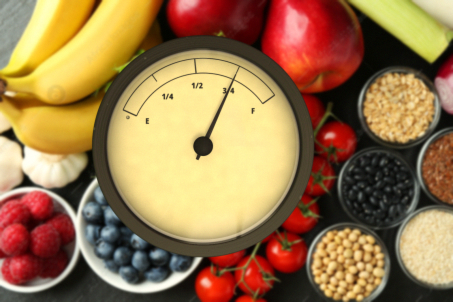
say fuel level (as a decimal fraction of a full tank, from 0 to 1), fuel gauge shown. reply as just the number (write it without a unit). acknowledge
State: 0.75
